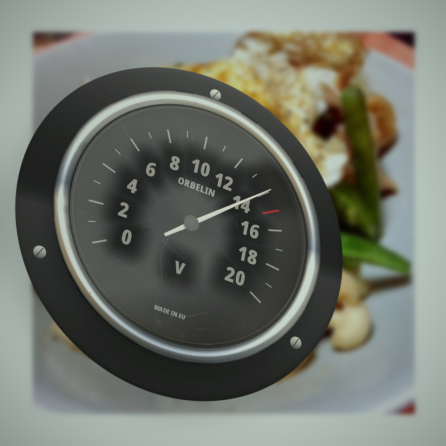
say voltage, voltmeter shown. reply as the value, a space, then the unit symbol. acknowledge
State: 14 V
